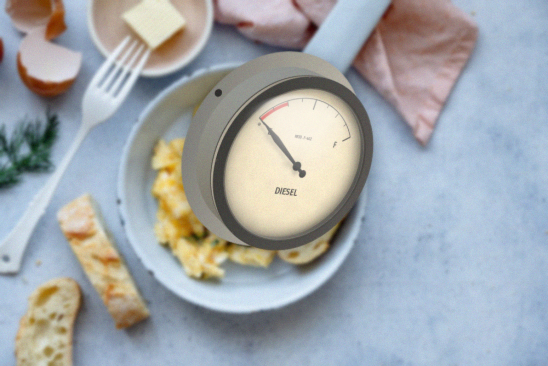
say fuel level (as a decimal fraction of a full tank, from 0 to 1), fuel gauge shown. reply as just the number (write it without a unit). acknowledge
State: 0
